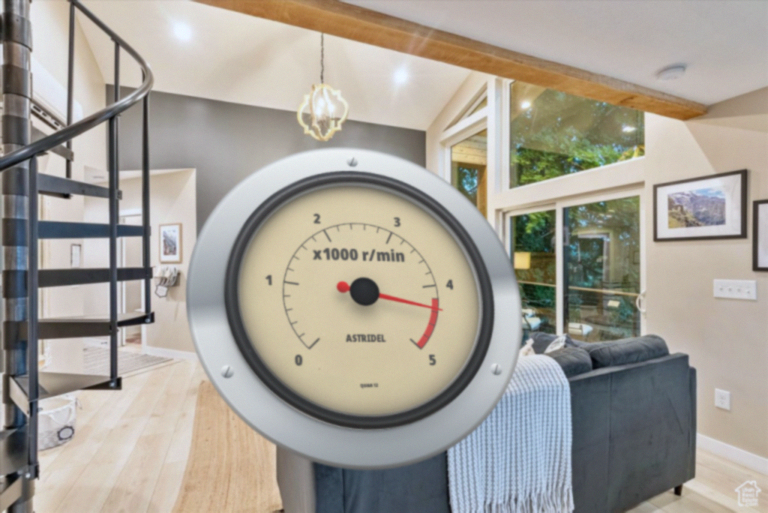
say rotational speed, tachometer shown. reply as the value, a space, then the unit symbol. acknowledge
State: 4400 rpm
